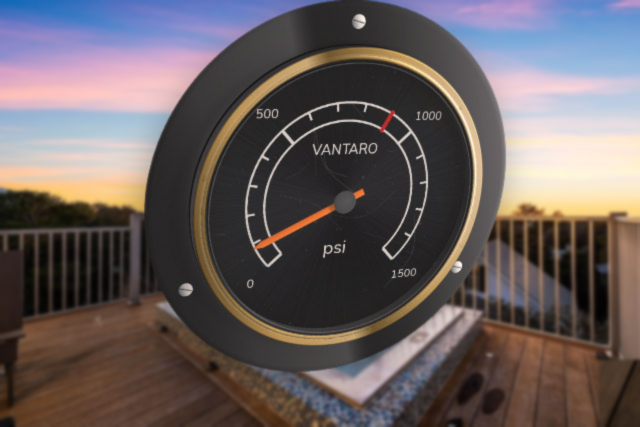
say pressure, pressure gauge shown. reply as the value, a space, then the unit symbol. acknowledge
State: 100 psi
